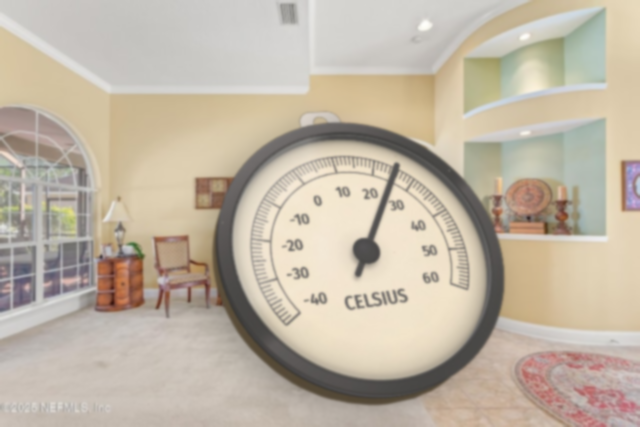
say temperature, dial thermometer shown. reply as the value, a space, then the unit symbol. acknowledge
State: 25 °C
